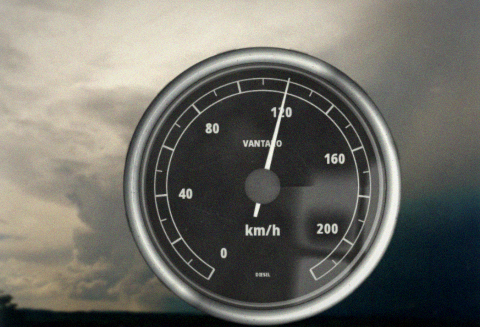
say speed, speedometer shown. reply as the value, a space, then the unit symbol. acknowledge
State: 120 km/h
